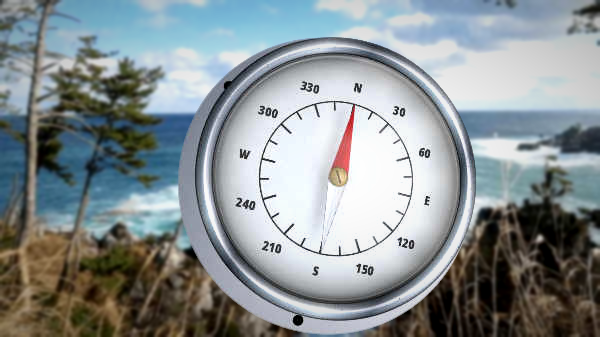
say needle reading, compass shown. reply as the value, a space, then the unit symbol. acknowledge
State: 0 °
